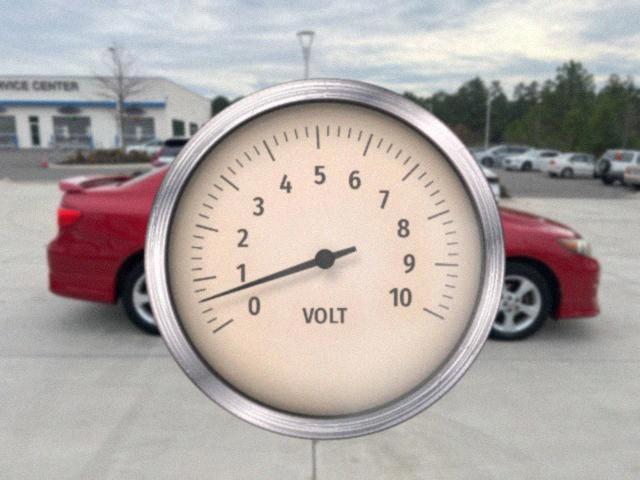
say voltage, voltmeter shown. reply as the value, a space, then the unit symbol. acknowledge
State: 0.6 V
